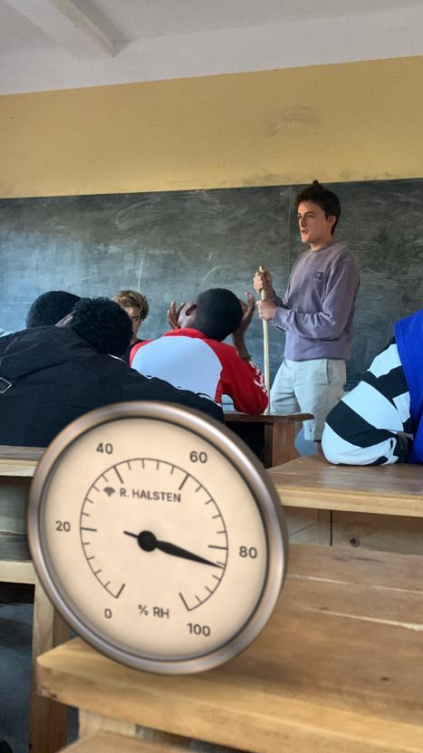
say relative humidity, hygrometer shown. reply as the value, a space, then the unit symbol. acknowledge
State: 84 %
